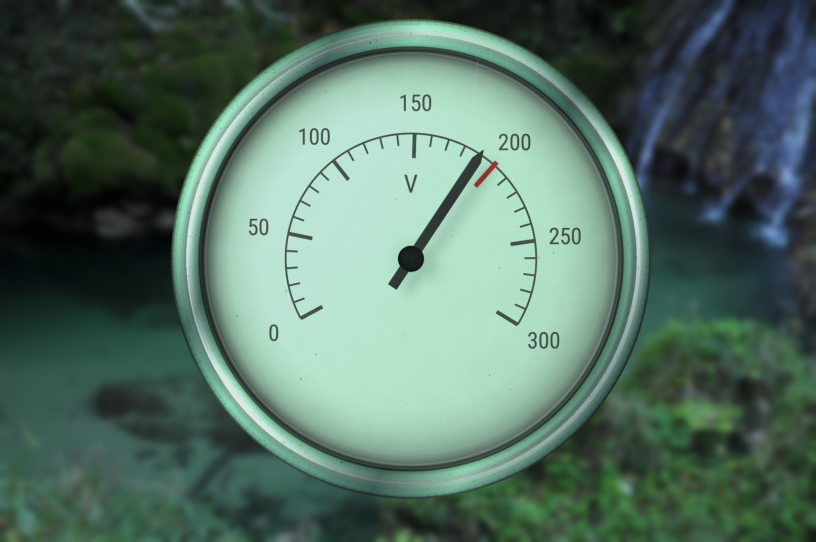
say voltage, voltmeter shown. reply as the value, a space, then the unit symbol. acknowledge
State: 190 V
